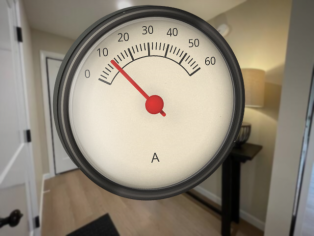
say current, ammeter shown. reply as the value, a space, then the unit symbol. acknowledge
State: 10 A
